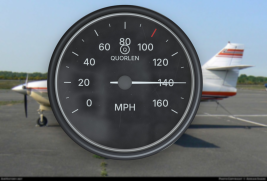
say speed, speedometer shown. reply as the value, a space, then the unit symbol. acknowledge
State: 140 mph
